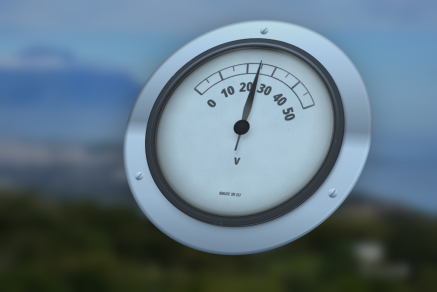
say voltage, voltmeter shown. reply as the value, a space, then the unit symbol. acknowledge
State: 25 V
